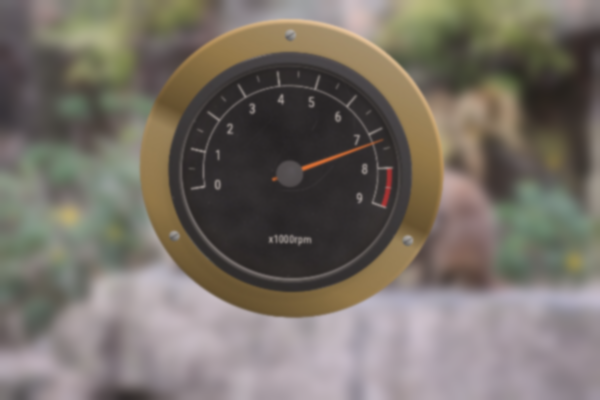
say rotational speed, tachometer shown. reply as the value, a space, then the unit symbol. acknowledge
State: 7250 rpm
